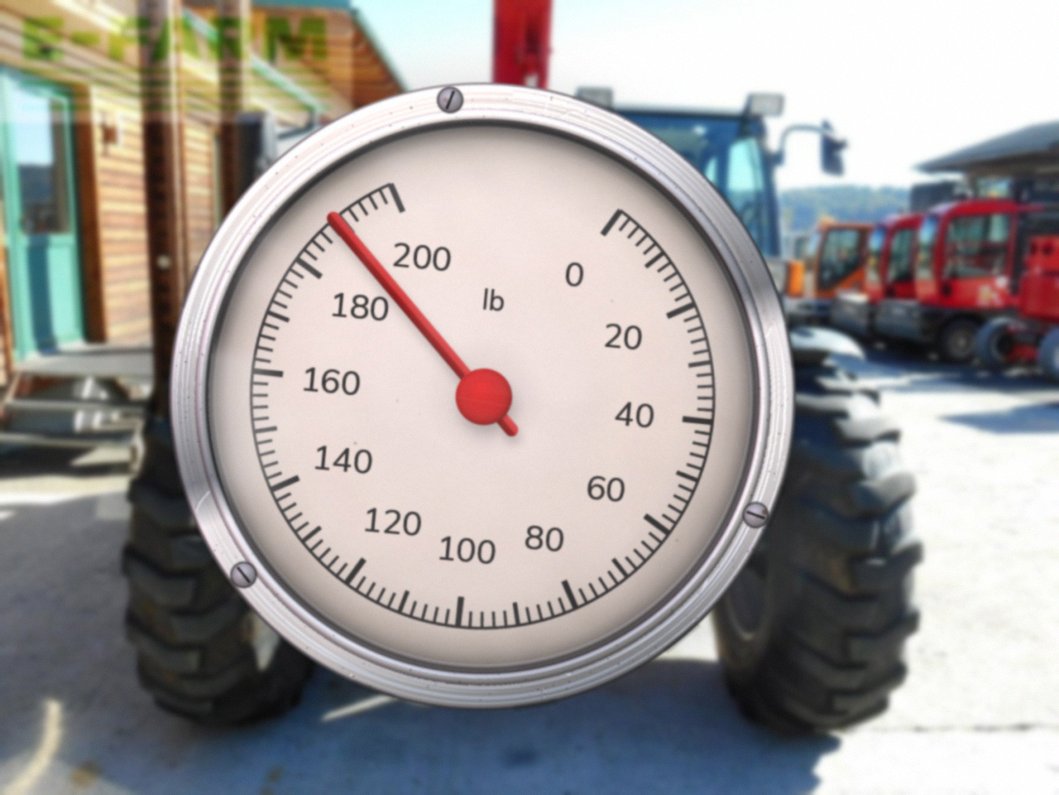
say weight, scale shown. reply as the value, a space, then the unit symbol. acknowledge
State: 189 lb
